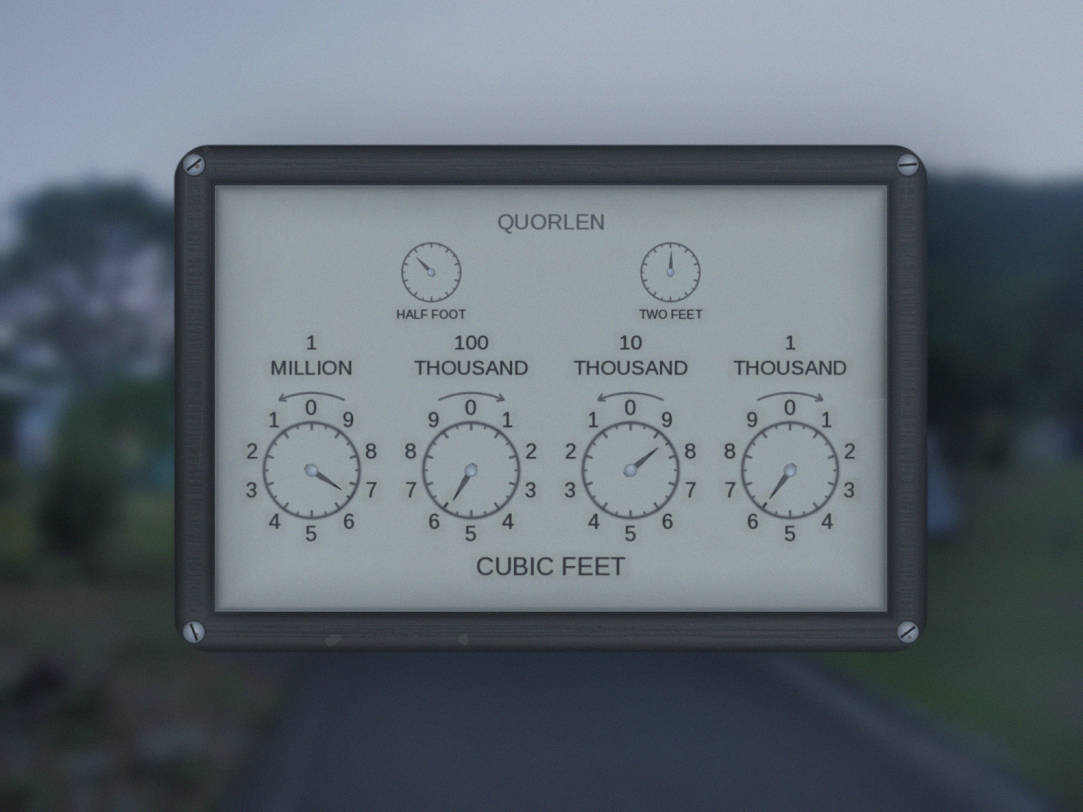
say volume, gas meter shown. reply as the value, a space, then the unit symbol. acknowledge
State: 658600 ft³
